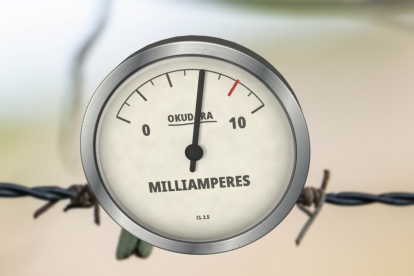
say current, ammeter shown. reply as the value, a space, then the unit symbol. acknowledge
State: 6 mA
